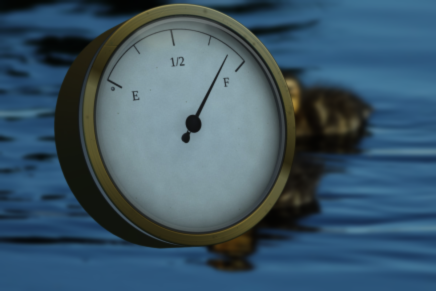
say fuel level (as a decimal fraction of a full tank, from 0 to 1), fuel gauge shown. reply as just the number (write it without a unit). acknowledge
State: 0.875
